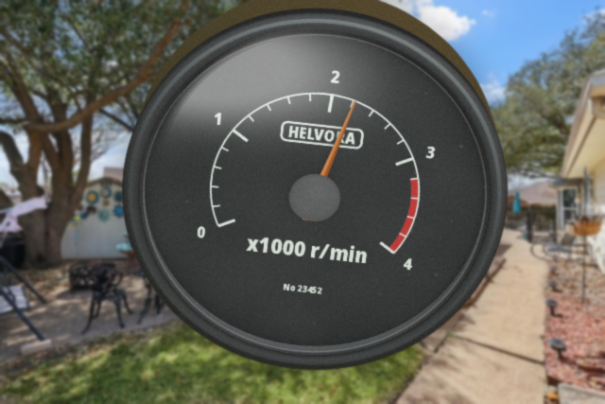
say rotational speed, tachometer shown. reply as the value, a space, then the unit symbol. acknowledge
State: 2200 rpm
